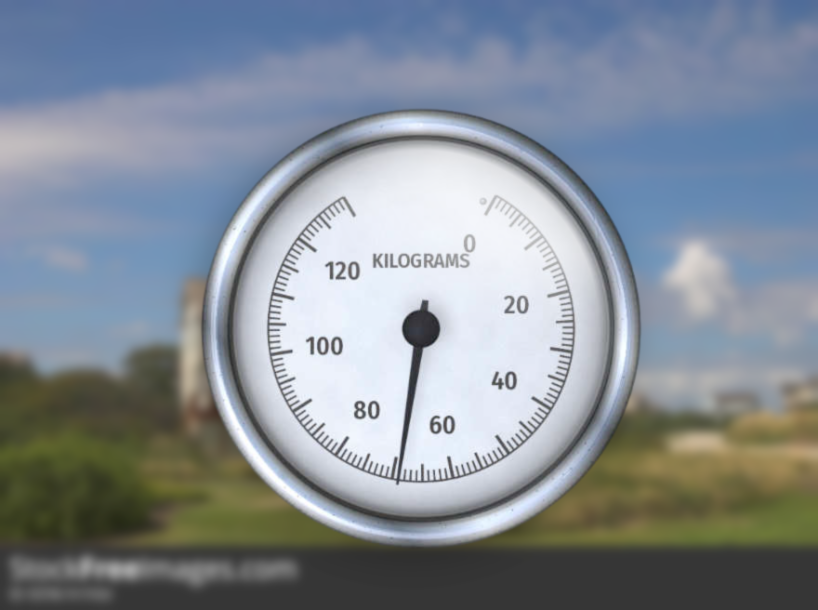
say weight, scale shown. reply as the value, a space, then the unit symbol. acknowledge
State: 69 kg
